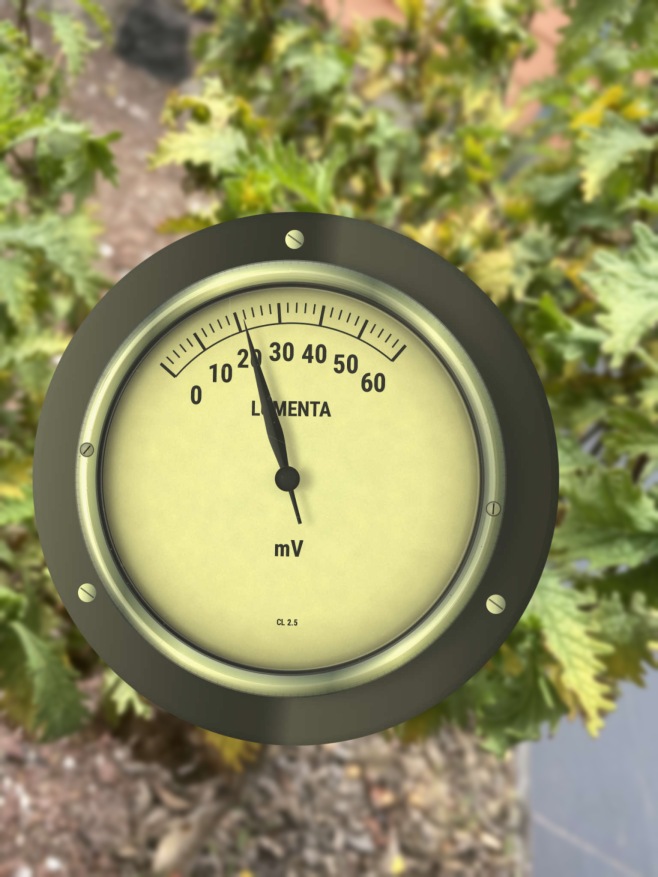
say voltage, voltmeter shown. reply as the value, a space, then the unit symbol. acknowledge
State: 22 mV
